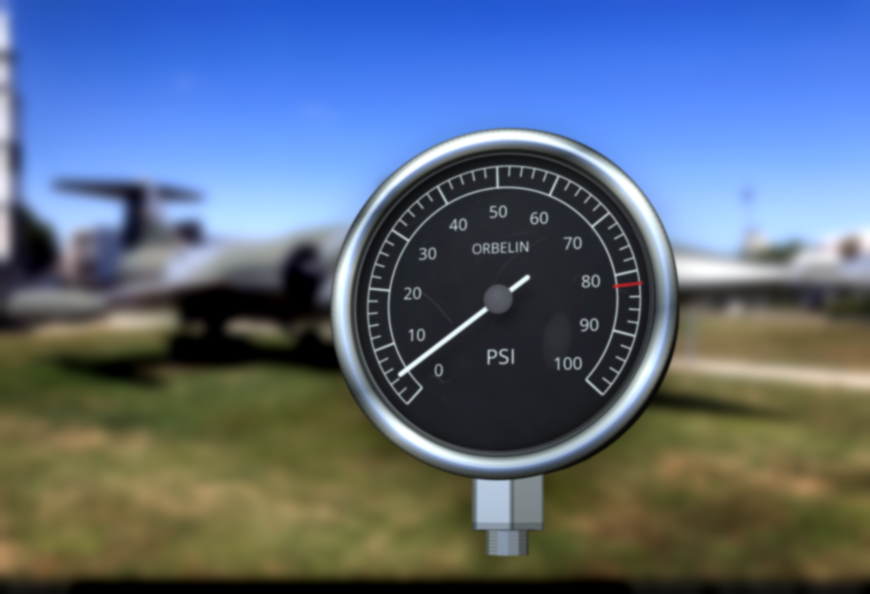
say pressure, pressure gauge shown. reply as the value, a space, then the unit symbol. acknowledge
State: 4 psi
